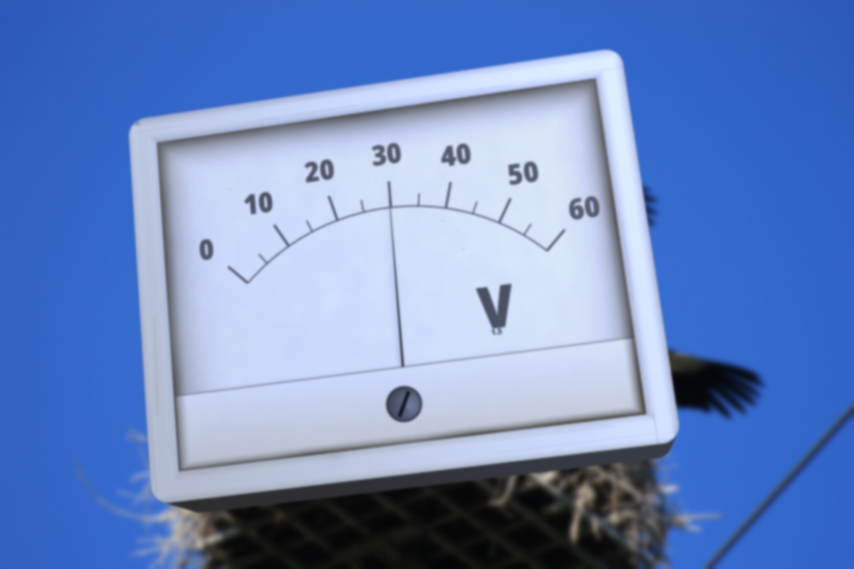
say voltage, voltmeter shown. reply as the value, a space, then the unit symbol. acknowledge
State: 30 V
